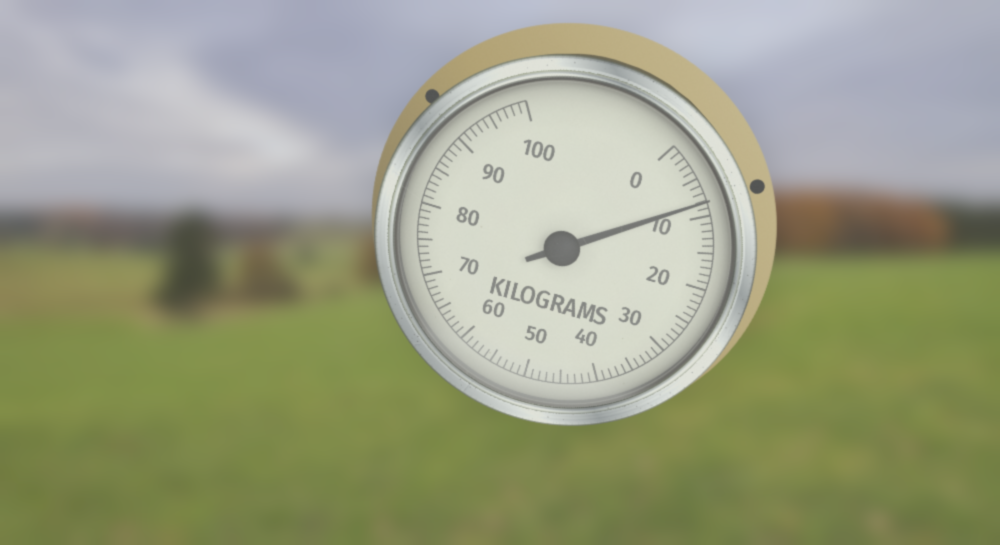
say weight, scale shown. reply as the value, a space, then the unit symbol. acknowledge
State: 8 kg
